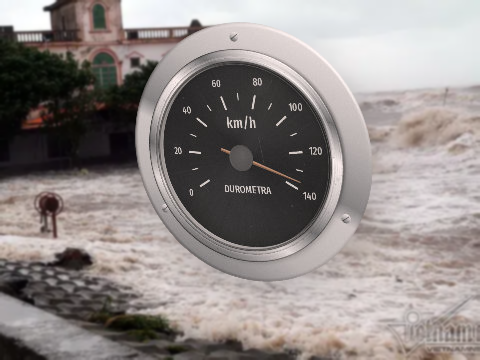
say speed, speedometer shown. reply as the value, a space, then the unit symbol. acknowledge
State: 135 km/h
